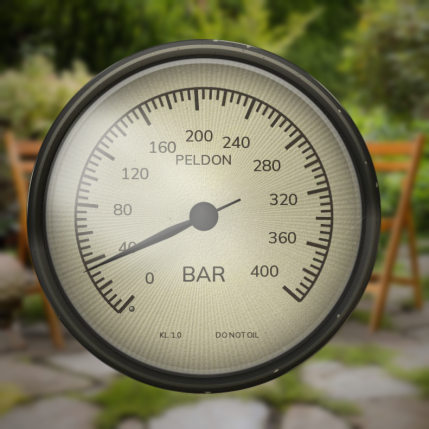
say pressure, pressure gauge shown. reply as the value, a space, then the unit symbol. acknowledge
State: 35 bar
